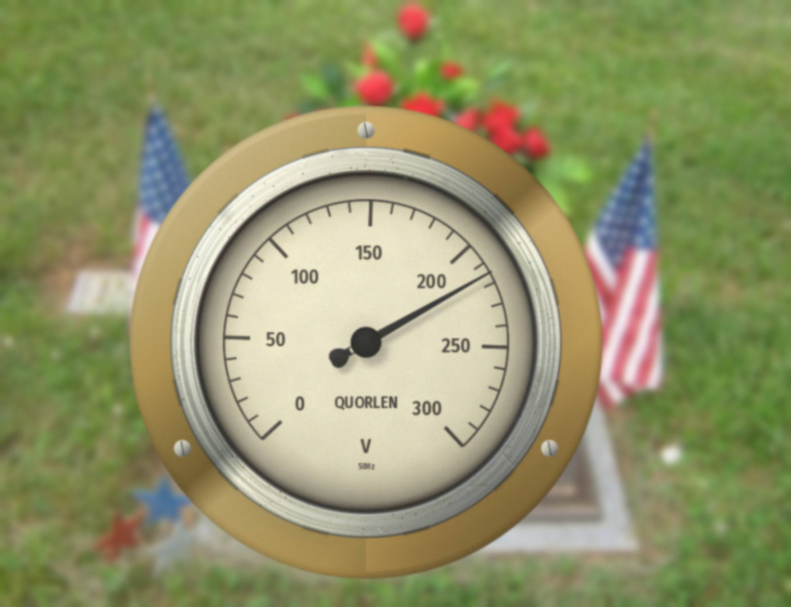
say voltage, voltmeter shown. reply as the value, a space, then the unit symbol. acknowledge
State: 215 V
